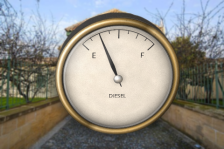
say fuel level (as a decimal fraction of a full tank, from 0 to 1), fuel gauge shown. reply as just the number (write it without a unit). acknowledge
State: 0.25
